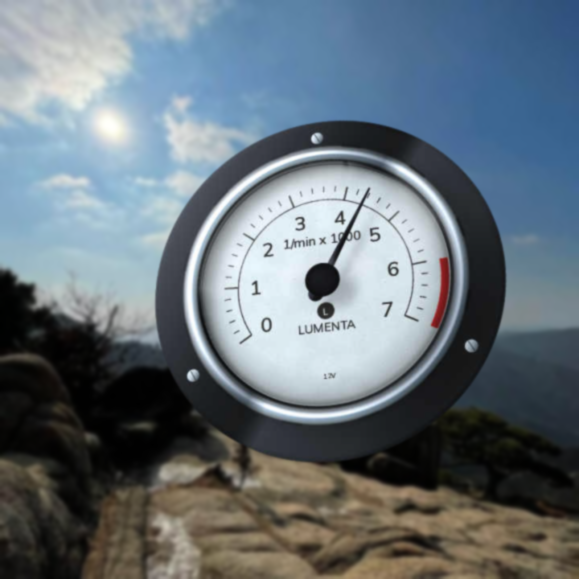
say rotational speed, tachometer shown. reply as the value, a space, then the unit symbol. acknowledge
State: 4400 rpm
